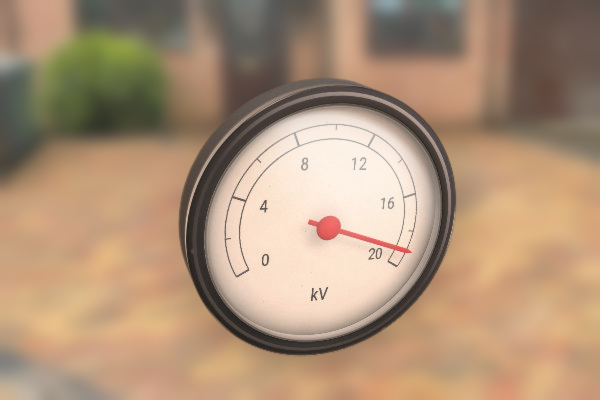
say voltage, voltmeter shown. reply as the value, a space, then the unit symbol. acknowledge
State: 19 kV
